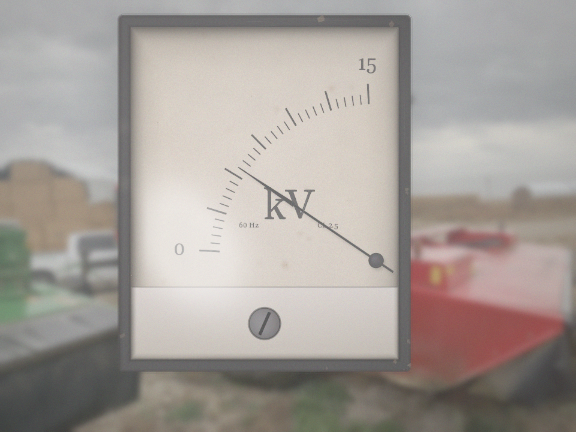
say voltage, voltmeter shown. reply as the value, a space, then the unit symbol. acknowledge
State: 5.5 kV
